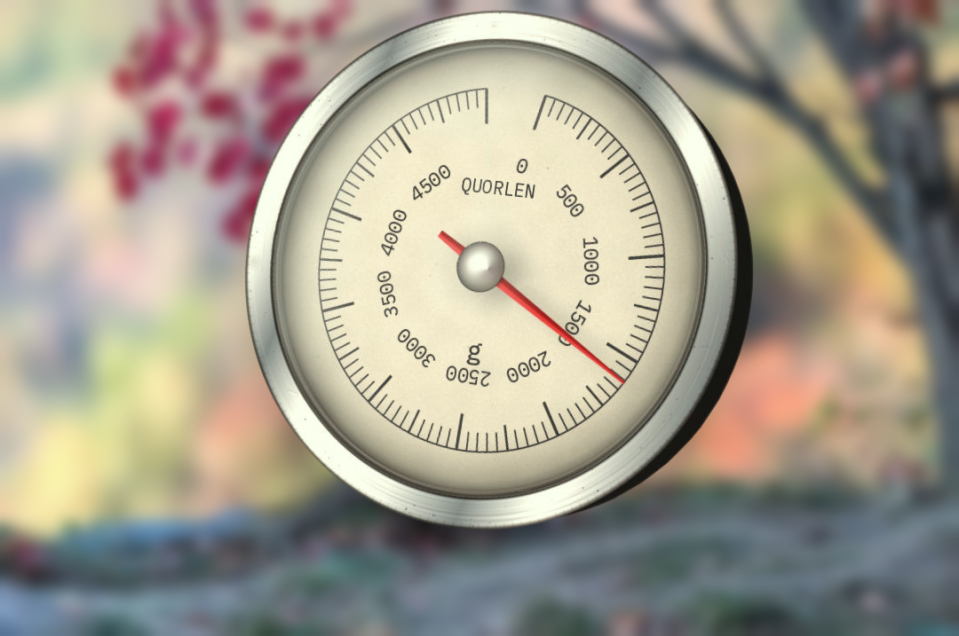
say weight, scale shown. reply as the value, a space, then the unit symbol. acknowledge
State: 1600 g
